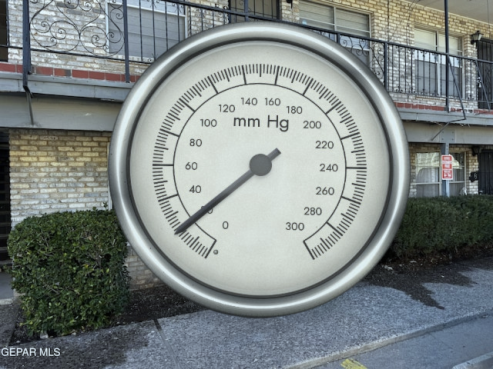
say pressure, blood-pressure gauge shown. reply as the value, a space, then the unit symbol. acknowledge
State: 20 mmHg
